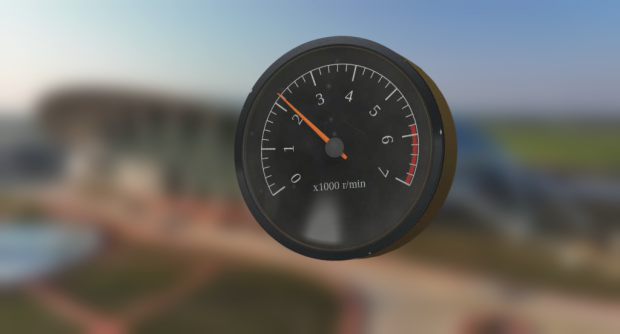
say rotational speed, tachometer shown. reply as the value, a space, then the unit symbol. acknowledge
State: 2200 rpm
